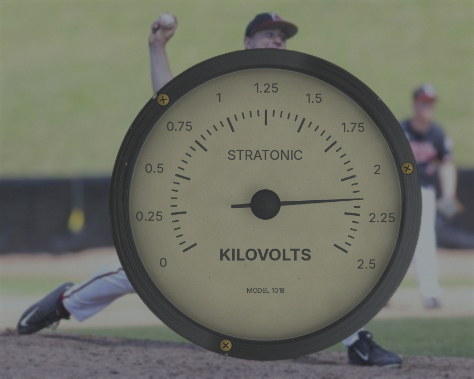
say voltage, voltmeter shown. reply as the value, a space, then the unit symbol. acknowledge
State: 2.15 kV
